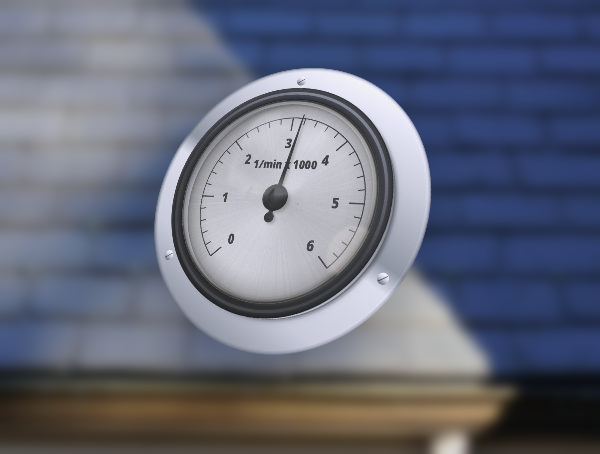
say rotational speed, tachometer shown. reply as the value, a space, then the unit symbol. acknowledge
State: 3200 rpm
